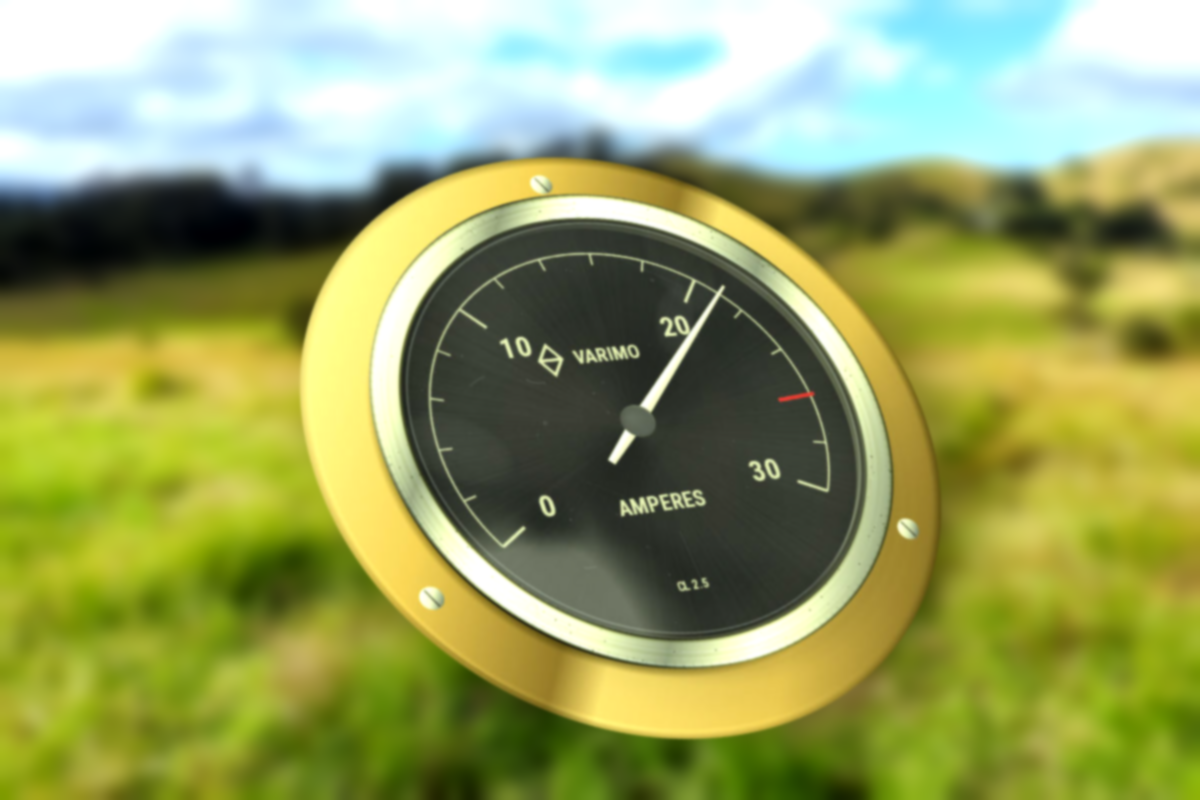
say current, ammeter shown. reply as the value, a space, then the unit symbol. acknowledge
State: 21 A
